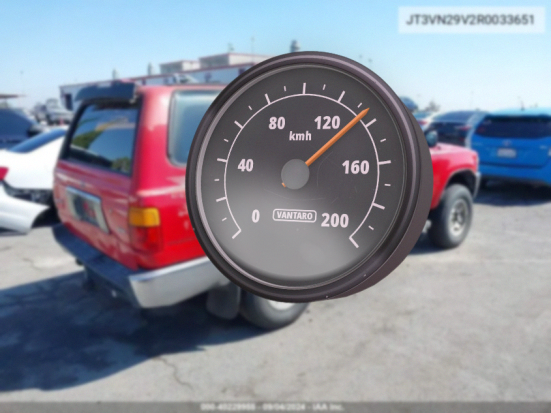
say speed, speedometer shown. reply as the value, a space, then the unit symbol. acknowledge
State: 135 km/h
